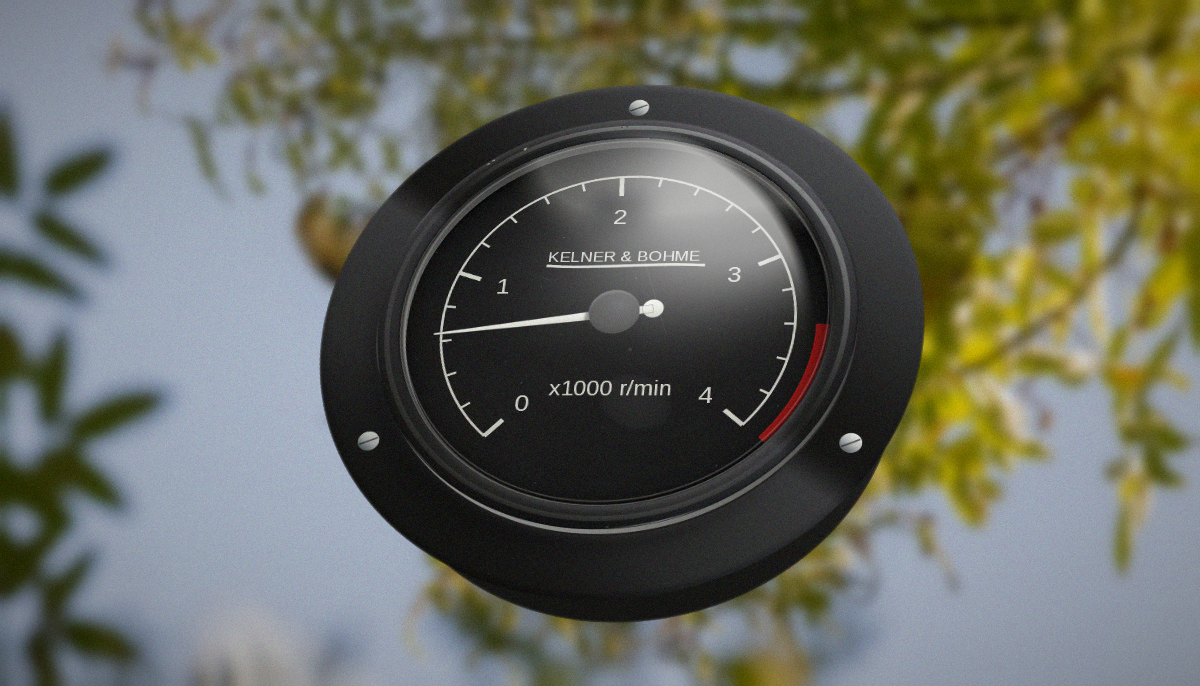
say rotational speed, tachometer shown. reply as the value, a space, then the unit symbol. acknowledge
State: 600 rpm
